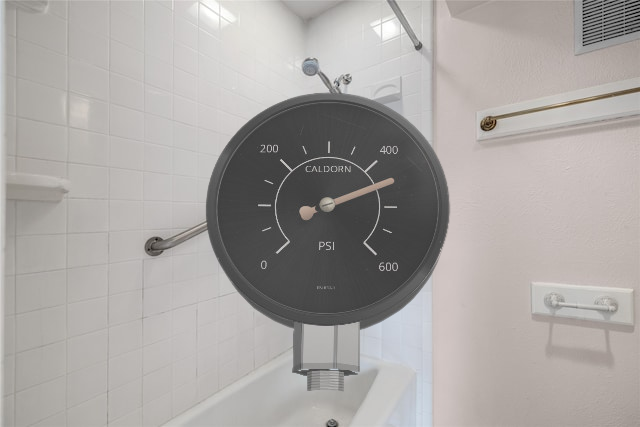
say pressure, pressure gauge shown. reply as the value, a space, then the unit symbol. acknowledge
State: 450 psi
